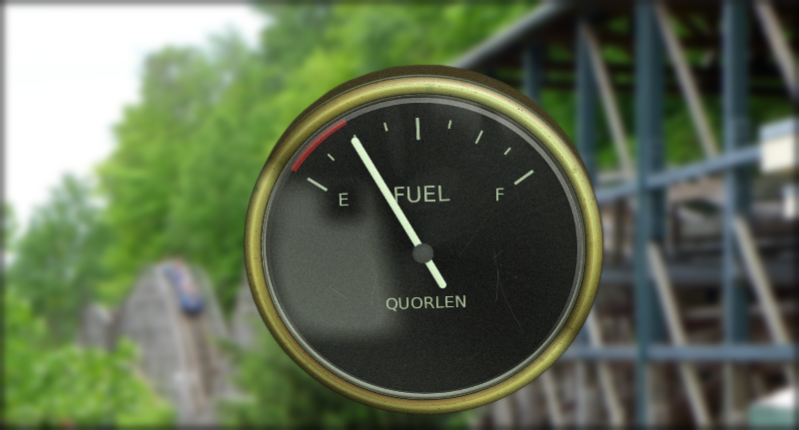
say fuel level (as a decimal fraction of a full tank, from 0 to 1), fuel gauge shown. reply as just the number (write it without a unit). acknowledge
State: 0.25
